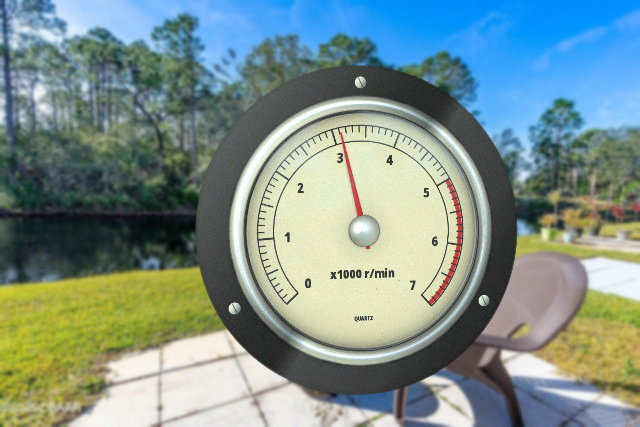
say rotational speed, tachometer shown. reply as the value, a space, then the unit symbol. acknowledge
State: 3100 rpm
